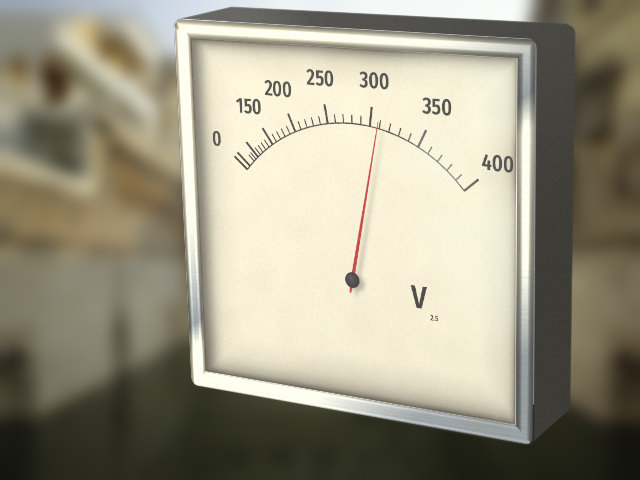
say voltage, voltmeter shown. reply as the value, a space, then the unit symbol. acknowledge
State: 310 V
